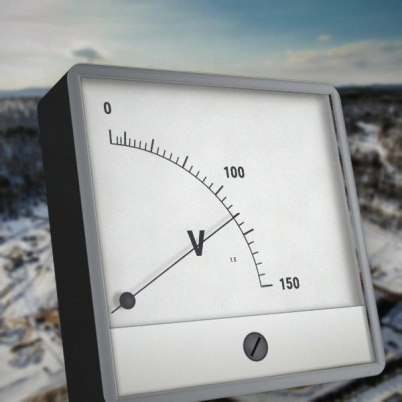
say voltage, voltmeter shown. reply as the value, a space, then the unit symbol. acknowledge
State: 115 V
